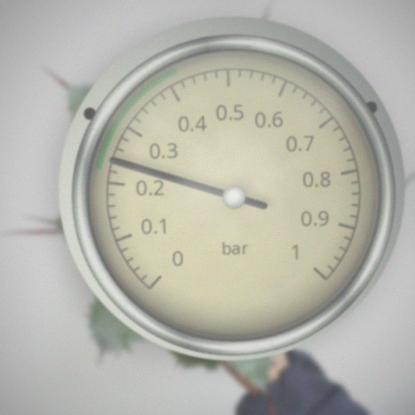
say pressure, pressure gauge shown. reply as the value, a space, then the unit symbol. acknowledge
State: 0.24 bar
